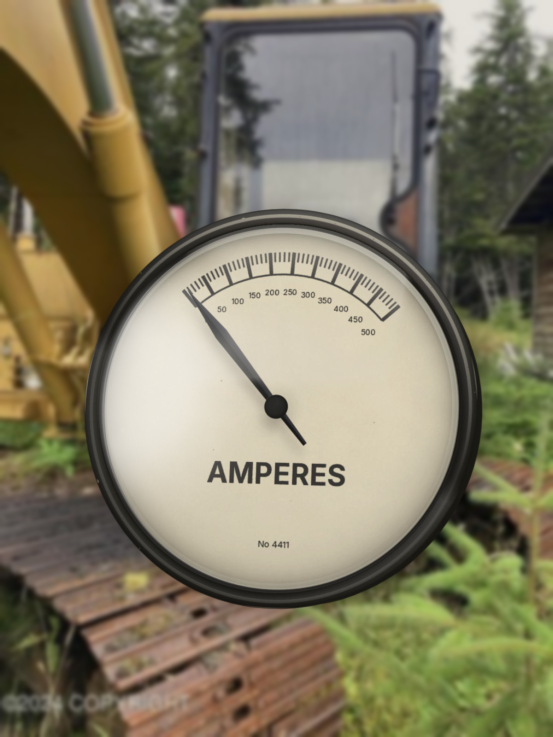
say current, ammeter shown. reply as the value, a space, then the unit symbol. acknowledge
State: 10 A
